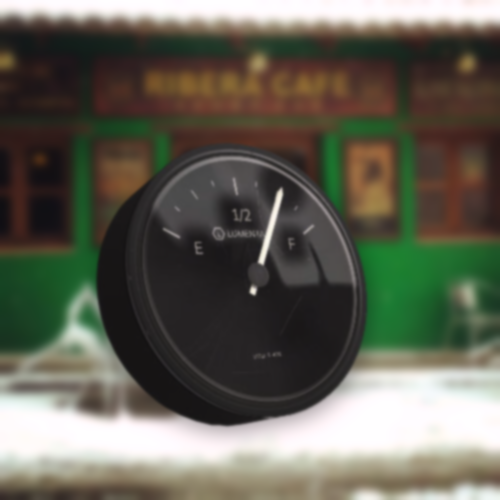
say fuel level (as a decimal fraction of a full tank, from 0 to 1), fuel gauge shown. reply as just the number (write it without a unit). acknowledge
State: 0.75
